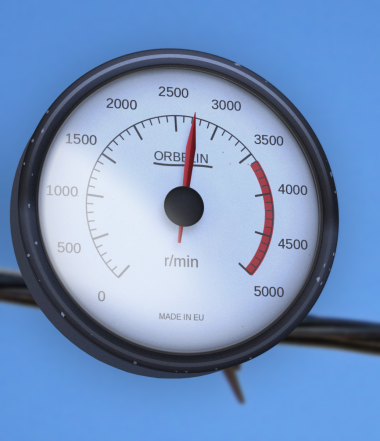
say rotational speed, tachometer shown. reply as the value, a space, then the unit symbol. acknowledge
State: 2700 rpm
